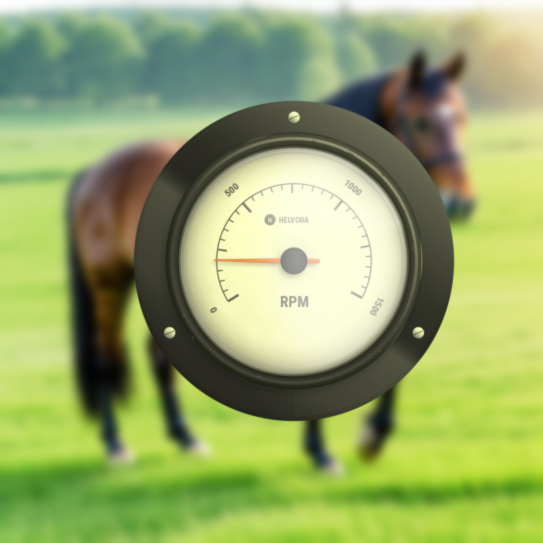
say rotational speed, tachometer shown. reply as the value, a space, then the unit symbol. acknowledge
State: 200 rpm
